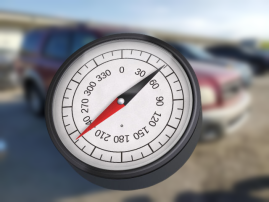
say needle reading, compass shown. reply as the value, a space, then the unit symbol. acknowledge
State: 230 °
